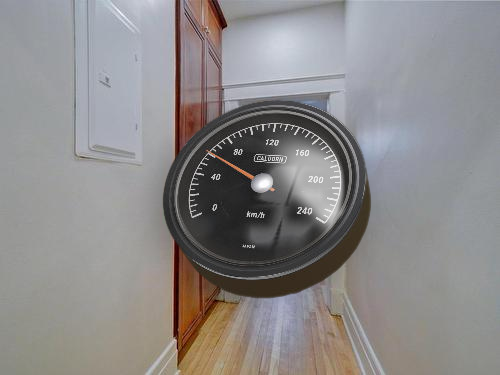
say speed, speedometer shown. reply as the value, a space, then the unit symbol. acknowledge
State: 60 km/h
